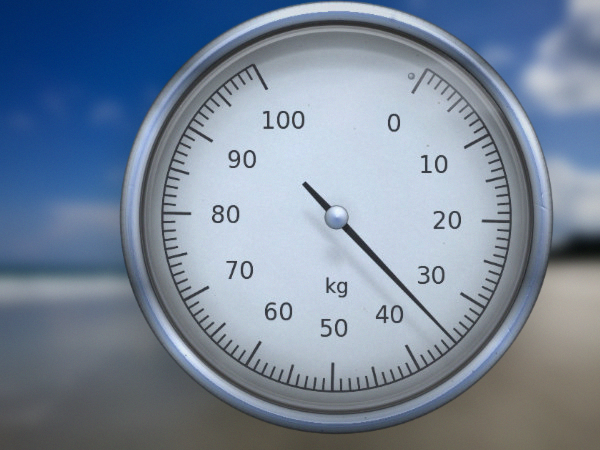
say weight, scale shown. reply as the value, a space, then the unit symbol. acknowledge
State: 35 kg
